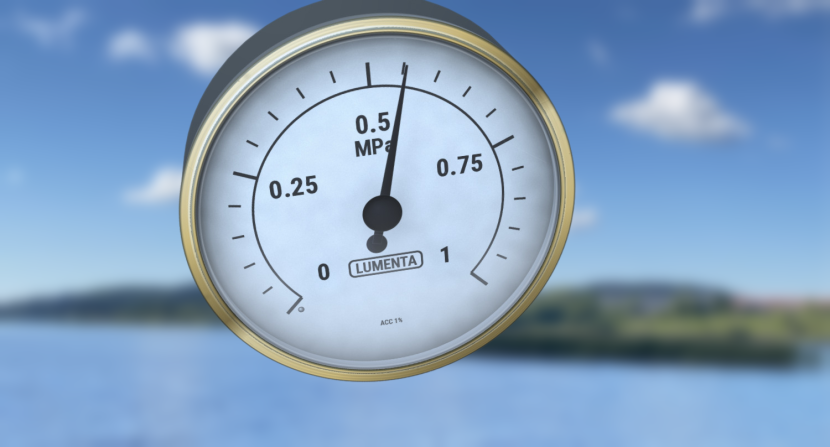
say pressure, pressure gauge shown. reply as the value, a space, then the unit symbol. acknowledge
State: 0.55 MPa
